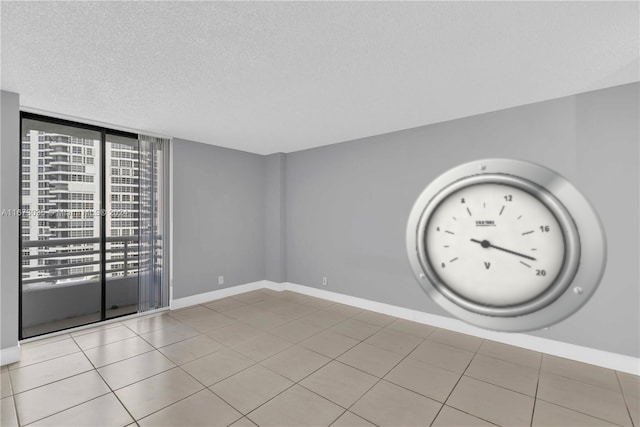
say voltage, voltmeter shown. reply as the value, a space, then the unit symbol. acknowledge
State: 19 V
